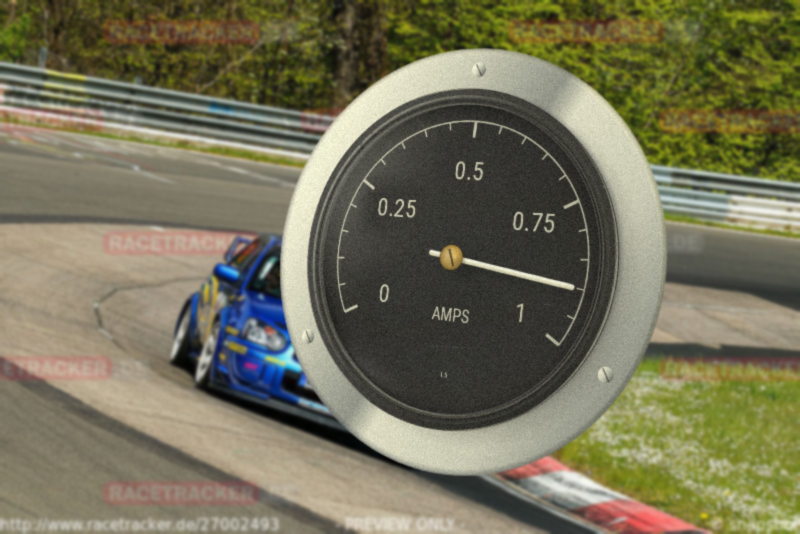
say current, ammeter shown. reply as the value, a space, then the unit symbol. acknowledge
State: 0.9 A
